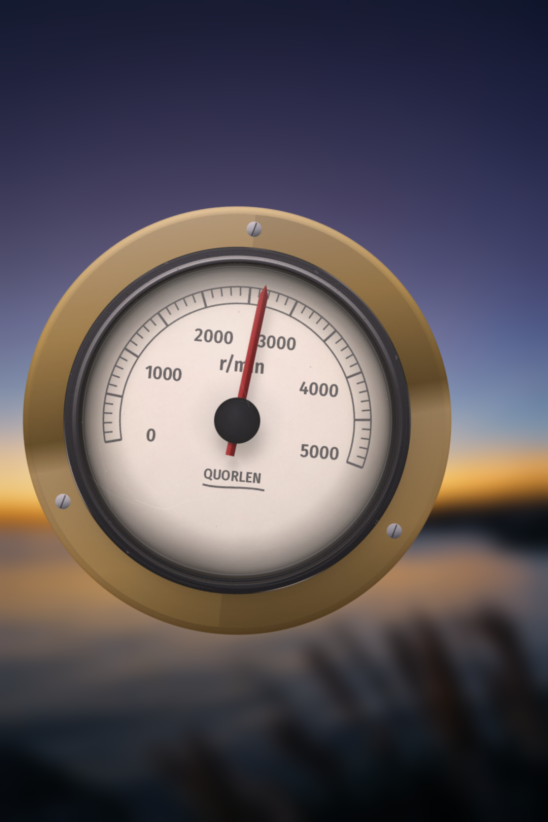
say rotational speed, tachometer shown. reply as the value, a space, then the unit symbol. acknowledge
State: 2650 rpm
